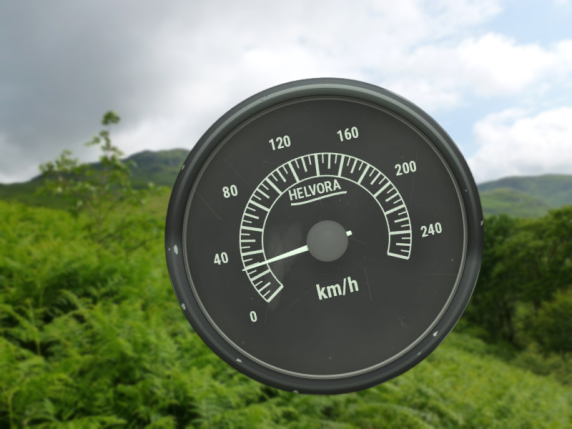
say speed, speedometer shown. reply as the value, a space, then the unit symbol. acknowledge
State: 30 km/h
